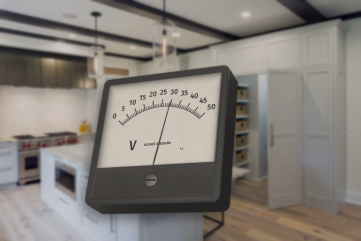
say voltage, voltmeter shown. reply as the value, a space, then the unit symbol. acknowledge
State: 30 V
